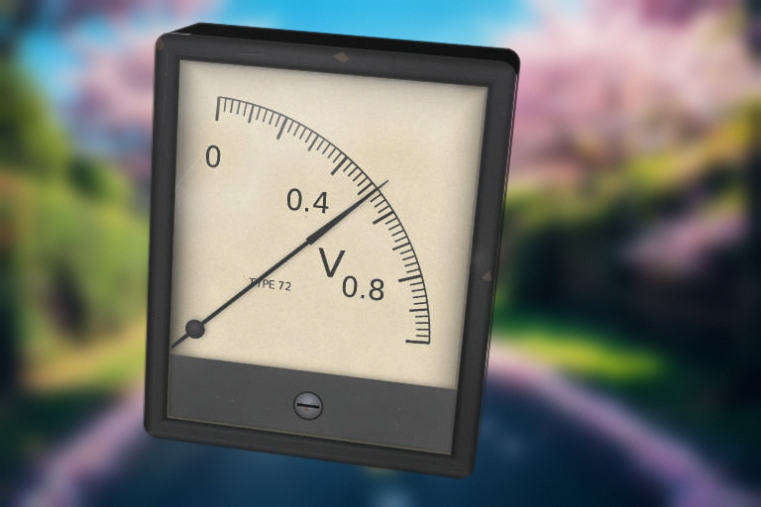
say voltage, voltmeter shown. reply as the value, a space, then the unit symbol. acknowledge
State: 0.52 V
